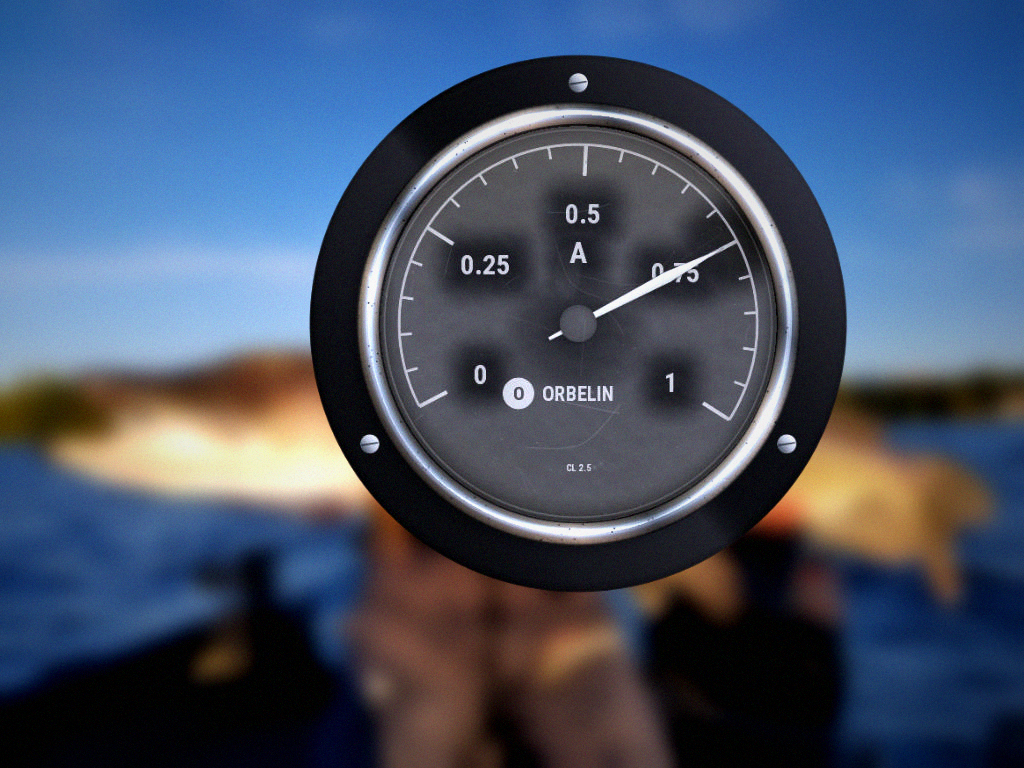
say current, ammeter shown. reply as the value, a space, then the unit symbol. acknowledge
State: 0.75 A
